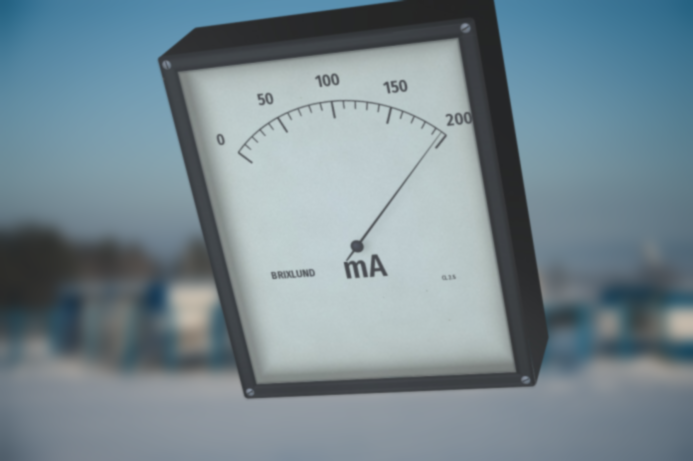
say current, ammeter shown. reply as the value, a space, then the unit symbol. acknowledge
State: 195 mA
